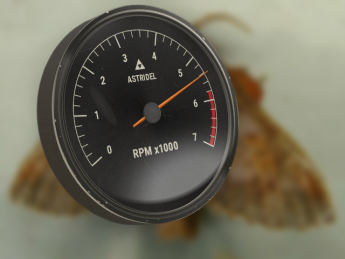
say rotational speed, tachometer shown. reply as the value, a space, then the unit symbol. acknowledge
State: 5400 rpm
